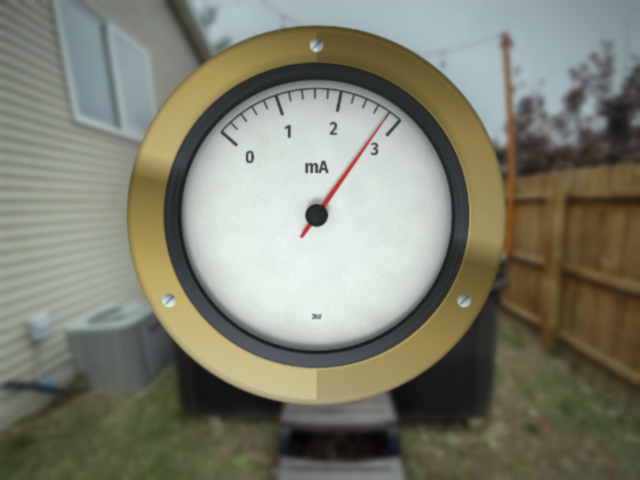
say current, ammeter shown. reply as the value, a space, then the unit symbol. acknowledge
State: 2.8 mA
